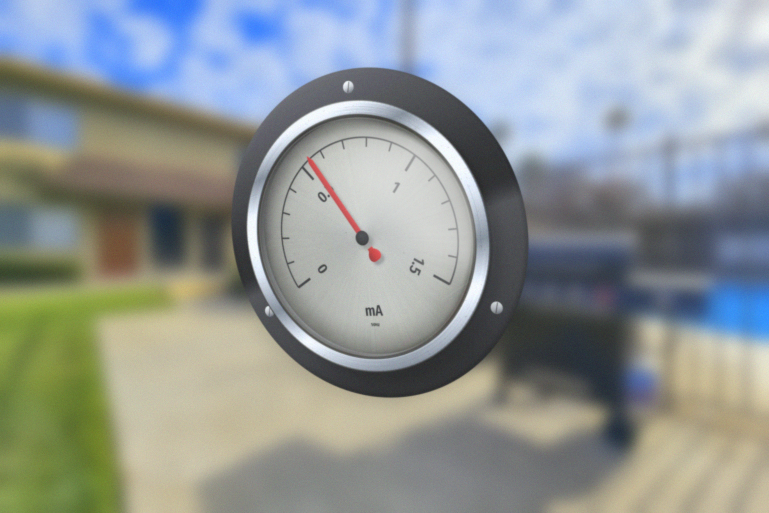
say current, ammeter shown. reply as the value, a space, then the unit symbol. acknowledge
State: 0.55 mA
